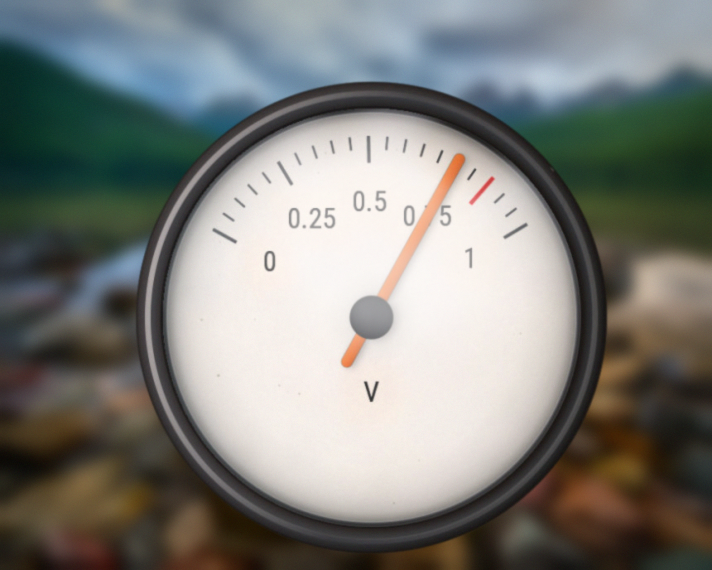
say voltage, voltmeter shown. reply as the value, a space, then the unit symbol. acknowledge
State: 0.75 V
